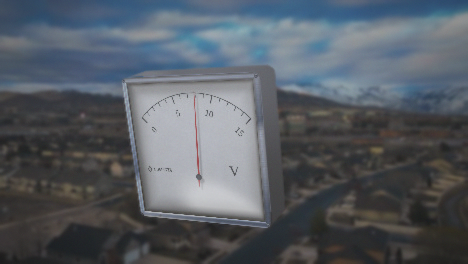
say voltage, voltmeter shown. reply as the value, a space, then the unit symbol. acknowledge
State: 8 V
